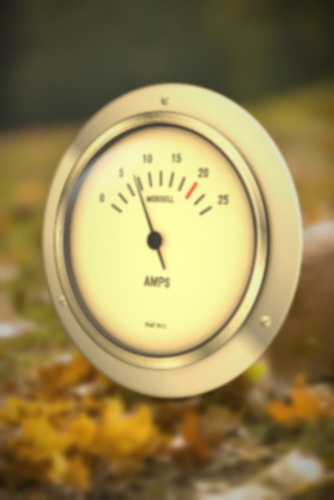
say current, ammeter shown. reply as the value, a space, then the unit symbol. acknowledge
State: 7.5 A
